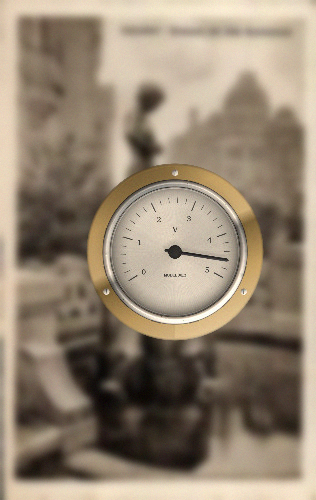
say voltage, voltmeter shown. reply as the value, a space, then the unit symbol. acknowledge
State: 4.6 V
